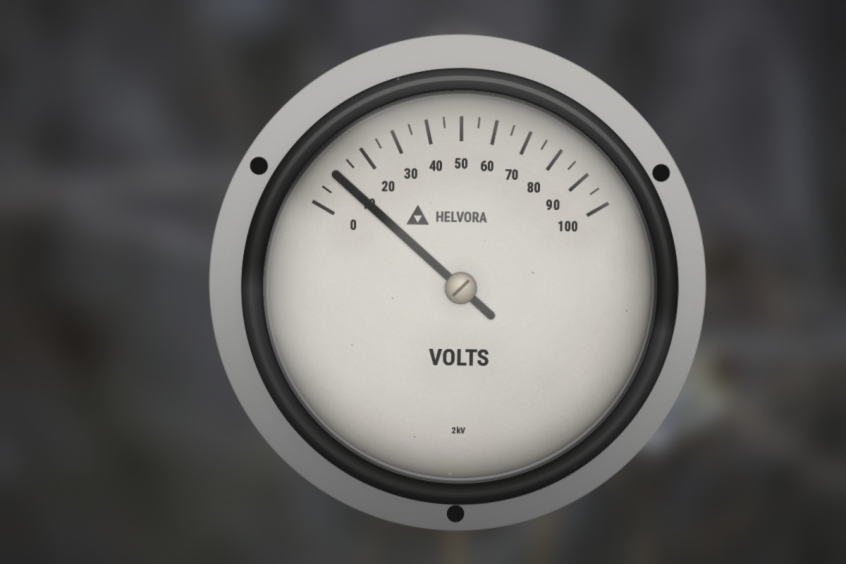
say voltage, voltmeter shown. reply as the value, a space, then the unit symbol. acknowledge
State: 10 V
